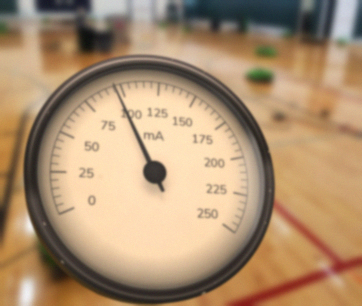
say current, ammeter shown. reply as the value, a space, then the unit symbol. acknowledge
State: 95 mA
